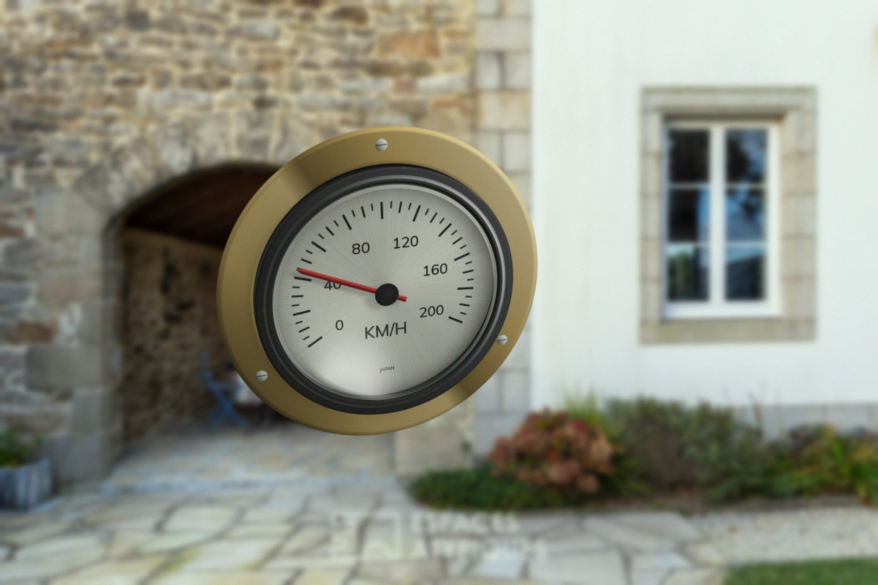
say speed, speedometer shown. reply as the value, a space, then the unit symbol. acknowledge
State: 45 km/h
